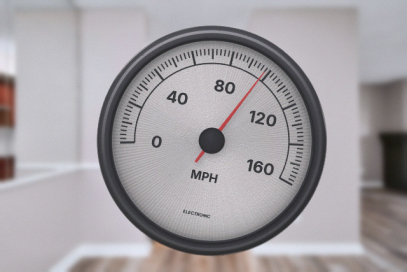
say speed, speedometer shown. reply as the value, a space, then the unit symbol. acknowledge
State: 98 mph
